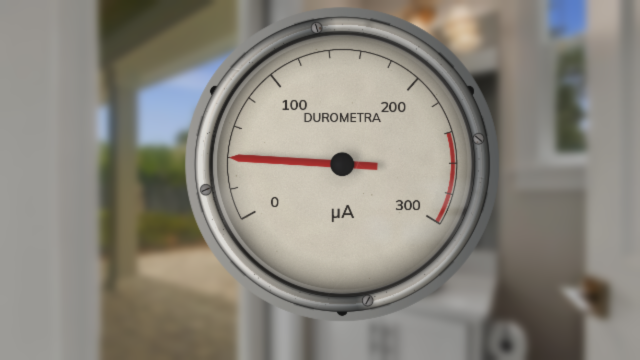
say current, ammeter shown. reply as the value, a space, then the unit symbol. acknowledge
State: 40 µA
